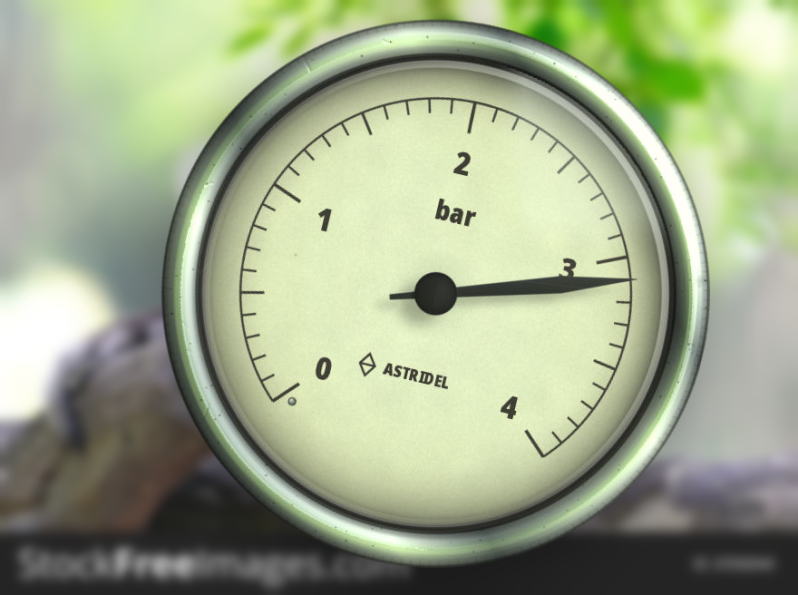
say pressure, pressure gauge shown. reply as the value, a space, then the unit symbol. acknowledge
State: 3.1 bar
